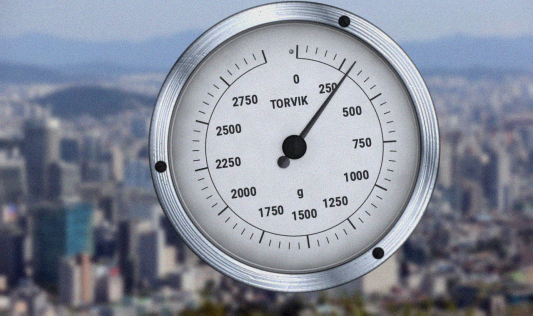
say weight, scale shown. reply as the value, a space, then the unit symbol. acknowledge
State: 300 g
